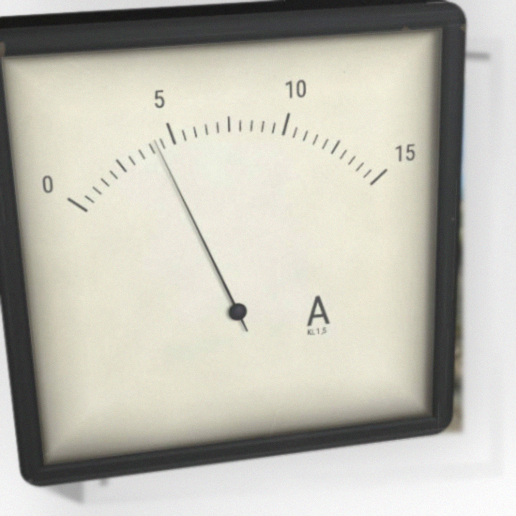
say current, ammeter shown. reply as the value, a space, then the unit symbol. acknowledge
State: 4.25 A
